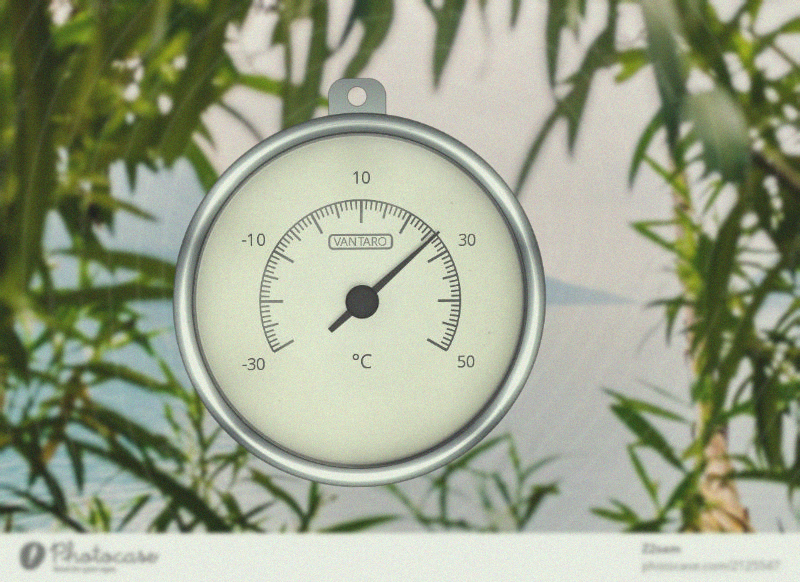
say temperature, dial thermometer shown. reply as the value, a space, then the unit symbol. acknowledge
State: 26 °C
